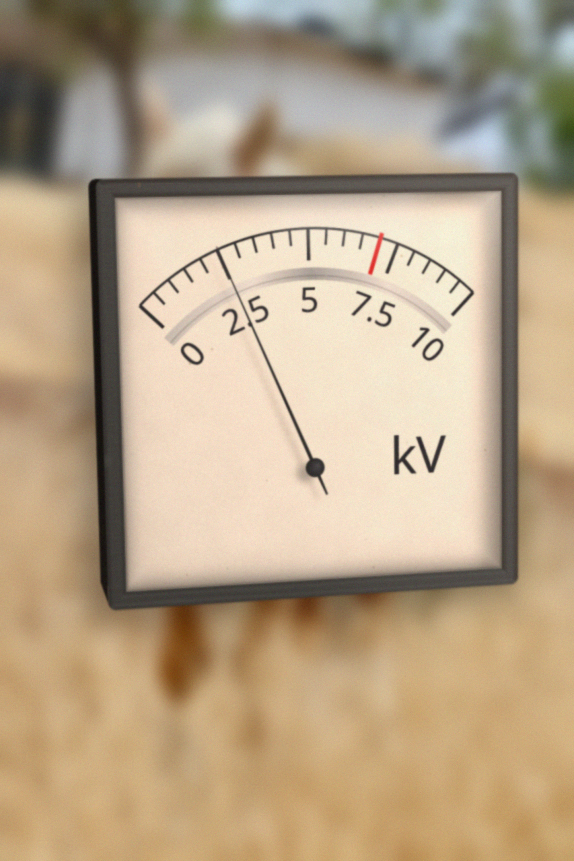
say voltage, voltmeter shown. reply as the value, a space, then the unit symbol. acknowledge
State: 2.5 kV
